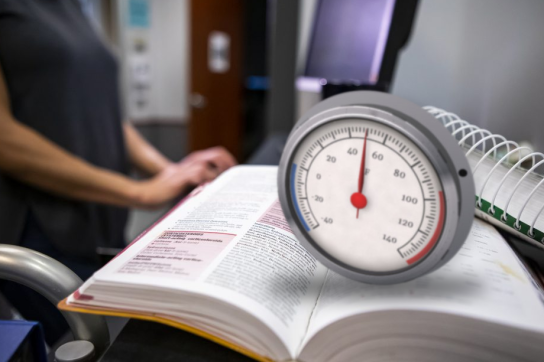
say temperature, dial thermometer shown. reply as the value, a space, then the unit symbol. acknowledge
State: 50 °F
